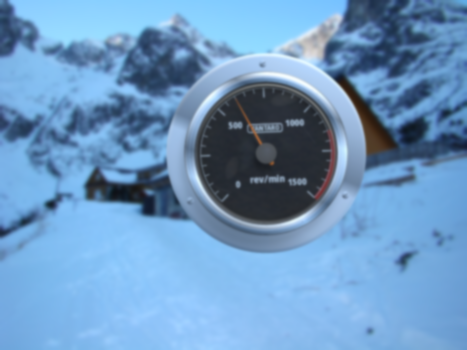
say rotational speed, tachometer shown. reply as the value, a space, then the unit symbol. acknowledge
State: 600 rpm
